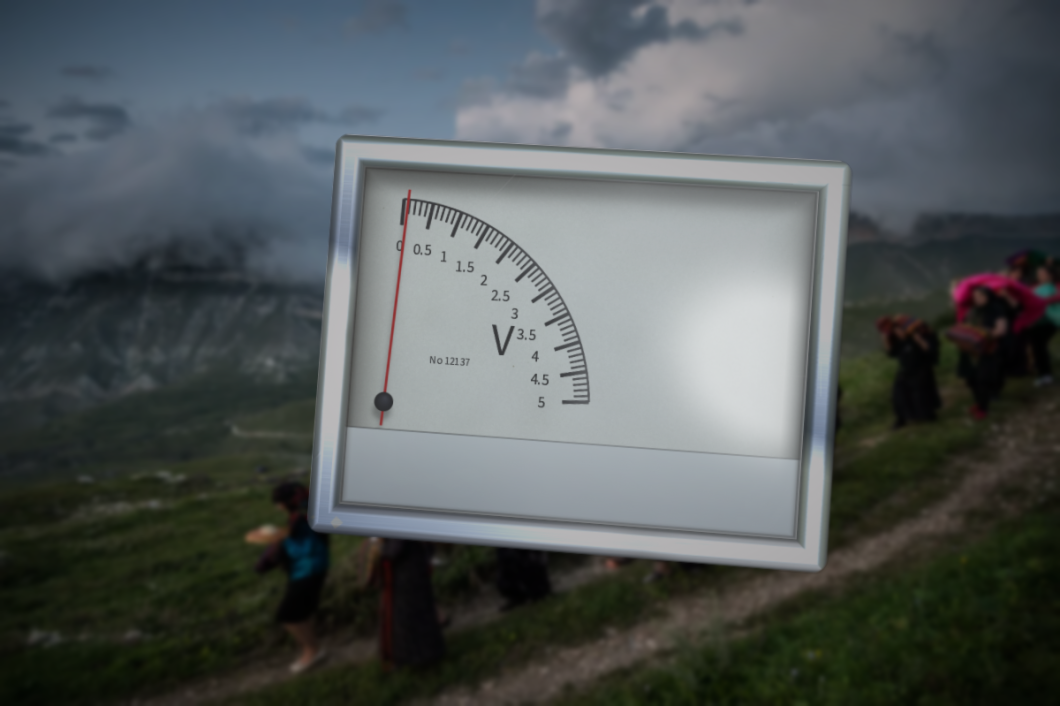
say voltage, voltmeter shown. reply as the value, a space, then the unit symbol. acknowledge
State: 0.1 V
